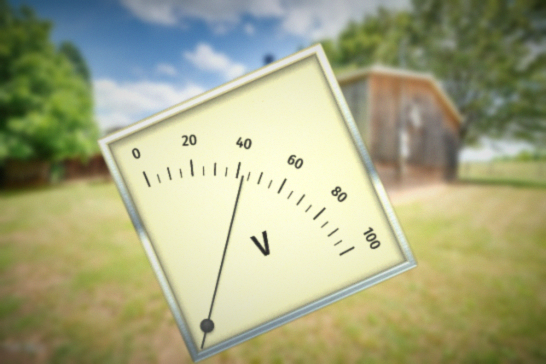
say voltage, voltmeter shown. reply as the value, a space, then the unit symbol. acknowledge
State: 42.5 V
